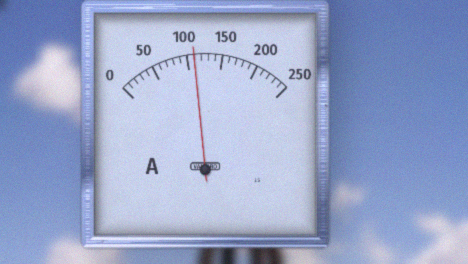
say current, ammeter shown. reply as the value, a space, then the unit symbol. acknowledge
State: 110 A
